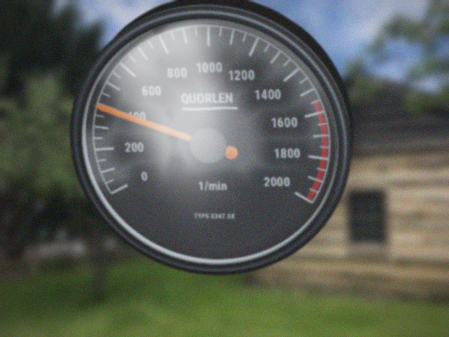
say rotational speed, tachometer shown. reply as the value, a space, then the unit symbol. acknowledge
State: 400 rpm
